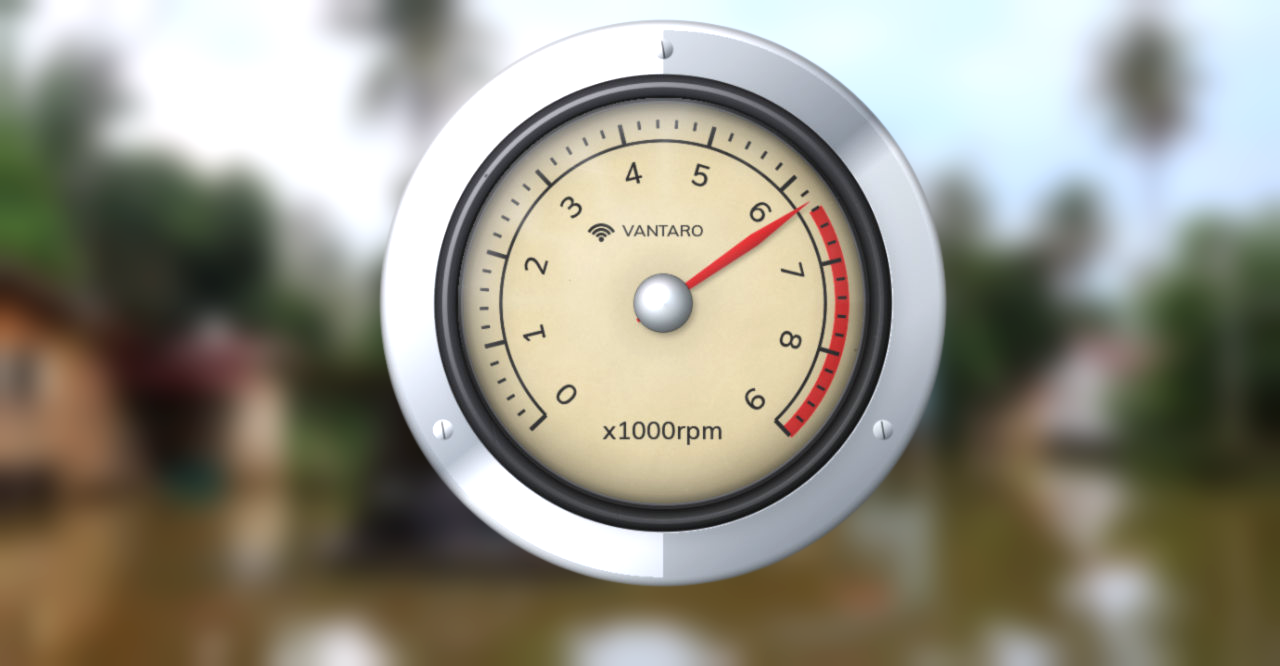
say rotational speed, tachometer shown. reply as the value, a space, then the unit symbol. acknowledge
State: 6300 rpm
